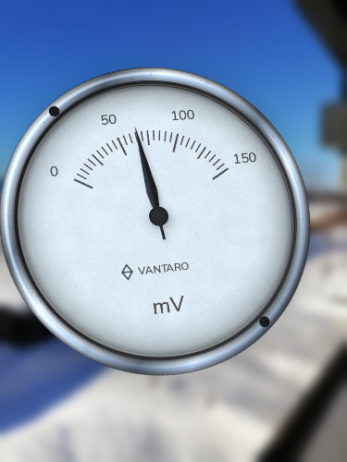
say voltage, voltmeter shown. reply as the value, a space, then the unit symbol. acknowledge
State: 65 mV
